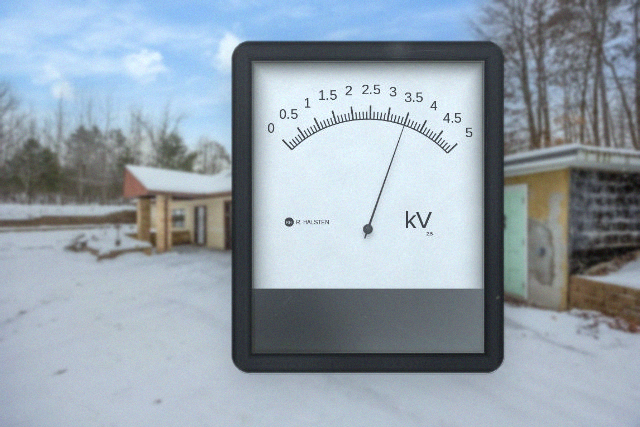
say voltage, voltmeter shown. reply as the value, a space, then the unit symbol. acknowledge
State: 3.5 kV
